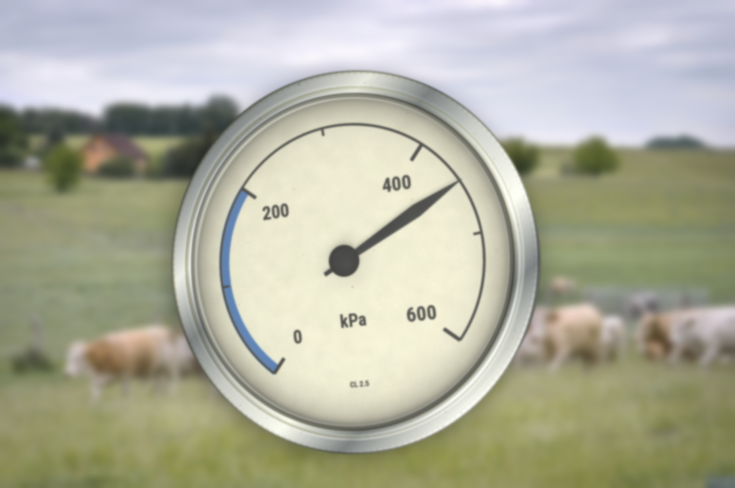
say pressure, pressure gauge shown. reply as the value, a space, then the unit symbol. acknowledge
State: 450 kPa
